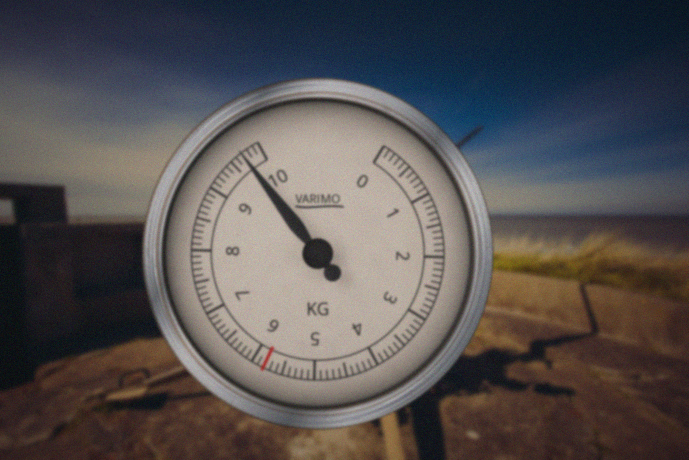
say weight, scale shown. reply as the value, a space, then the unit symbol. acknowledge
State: 9.7 kg
